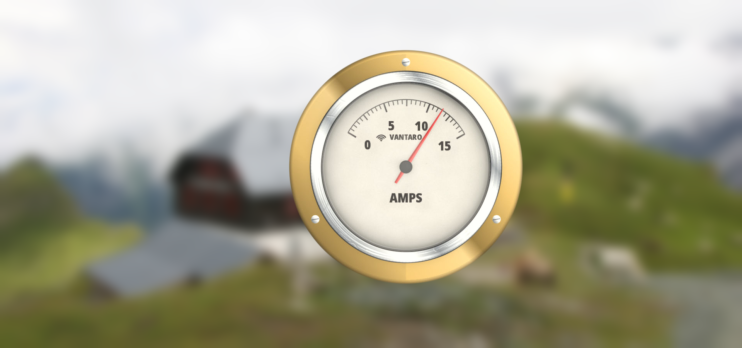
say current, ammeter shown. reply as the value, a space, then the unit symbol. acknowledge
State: 11.5 A
